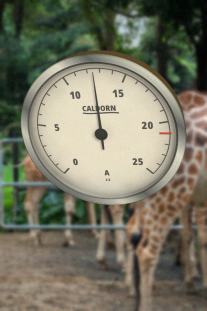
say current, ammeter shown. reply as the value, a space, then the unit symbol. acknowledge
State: 12.5 A
